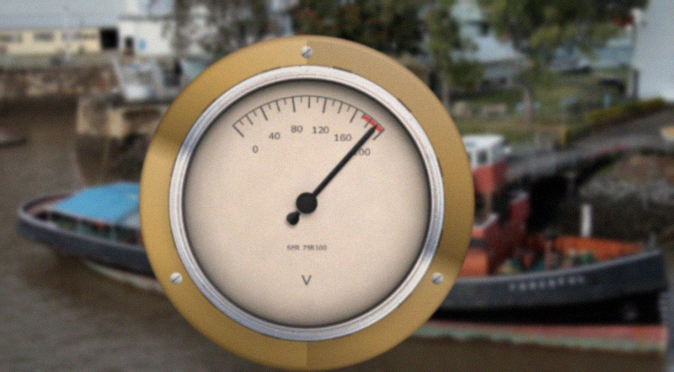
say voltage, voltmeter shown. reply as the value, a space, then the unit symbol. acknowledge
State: 190 V
